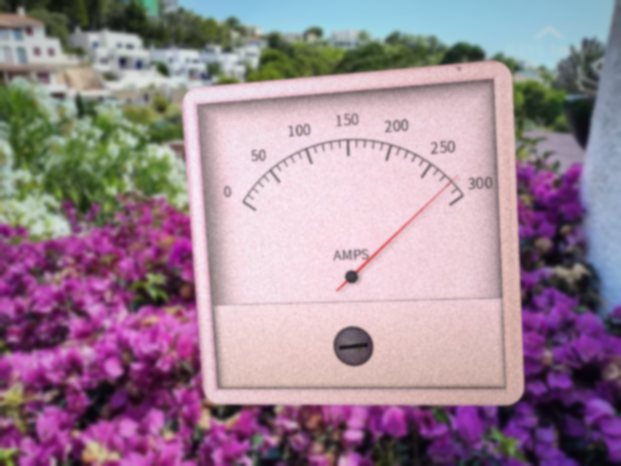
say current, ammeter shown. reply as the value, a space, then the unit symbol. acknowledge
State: 280 A
